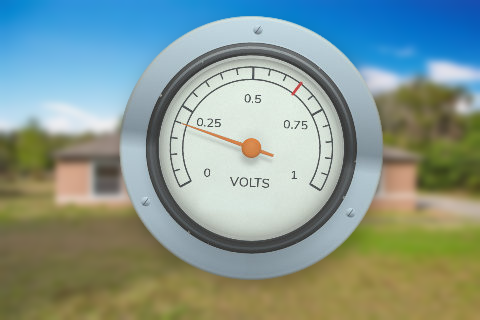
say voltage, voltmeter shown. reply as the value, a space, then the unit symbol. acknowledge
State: 0.2 V
